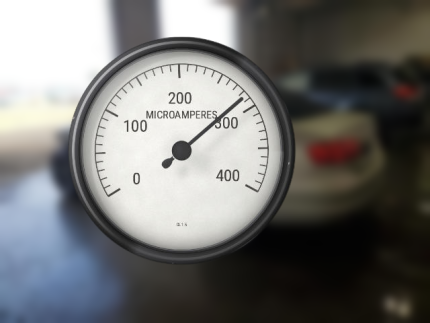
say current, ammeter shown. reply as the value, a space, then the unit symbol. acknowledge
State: 285 µA
